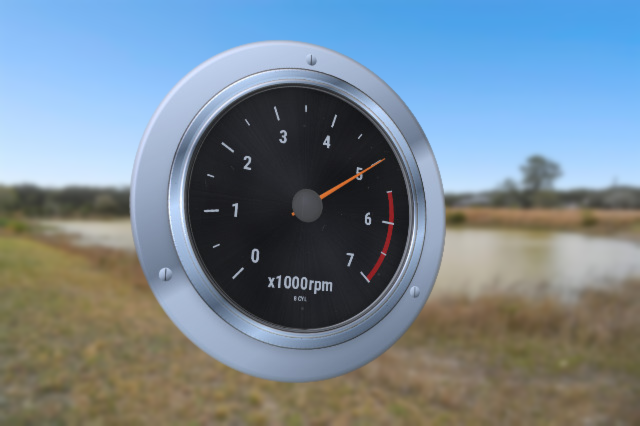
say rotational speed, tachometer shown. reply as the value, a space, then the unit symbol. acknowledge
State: 5000 rpm
